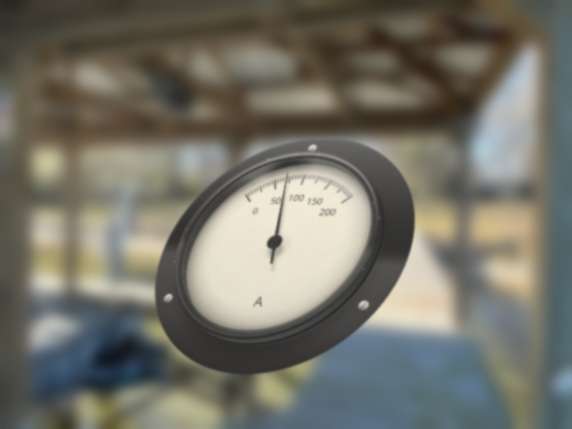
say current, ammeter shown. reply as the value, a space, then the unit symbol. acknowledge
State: 75 A
